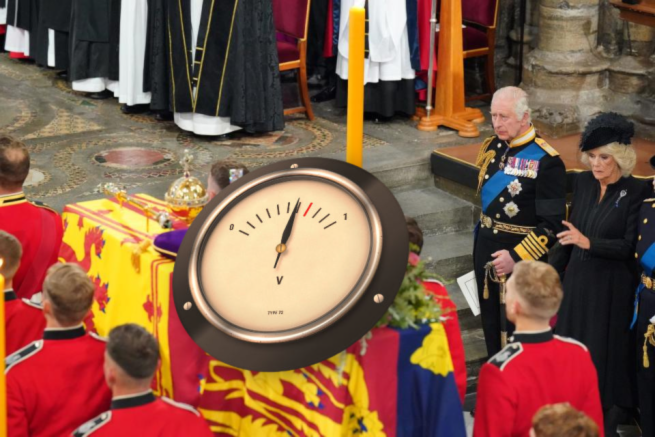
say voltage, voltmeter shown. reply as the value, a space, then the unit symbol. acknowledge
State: 0.6 V
